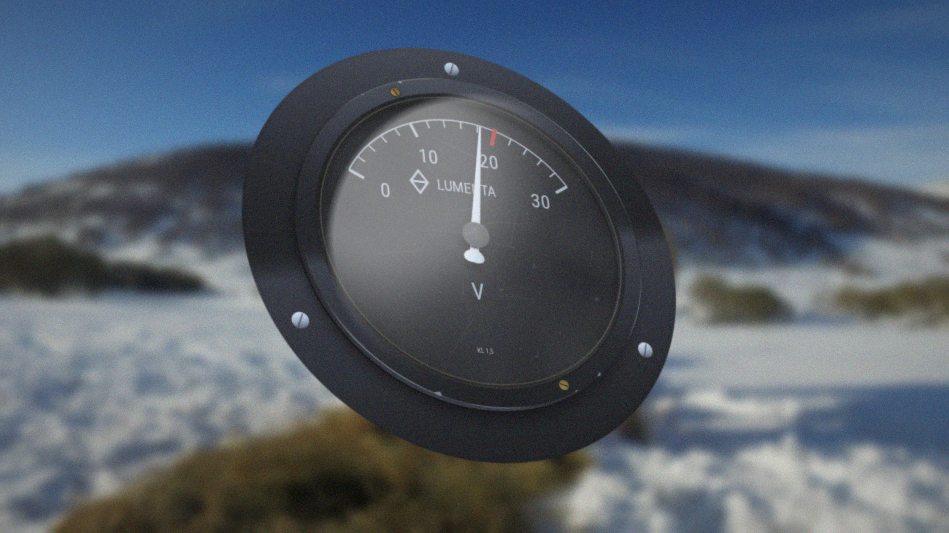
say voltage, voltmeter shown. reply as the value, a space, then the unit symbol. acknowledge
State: 18 V
